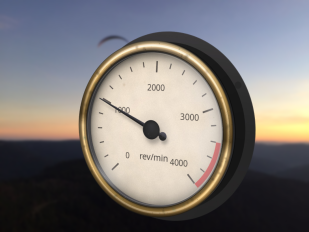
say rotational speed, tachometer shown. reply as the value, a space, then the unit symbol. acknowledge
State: 1000 rpm
